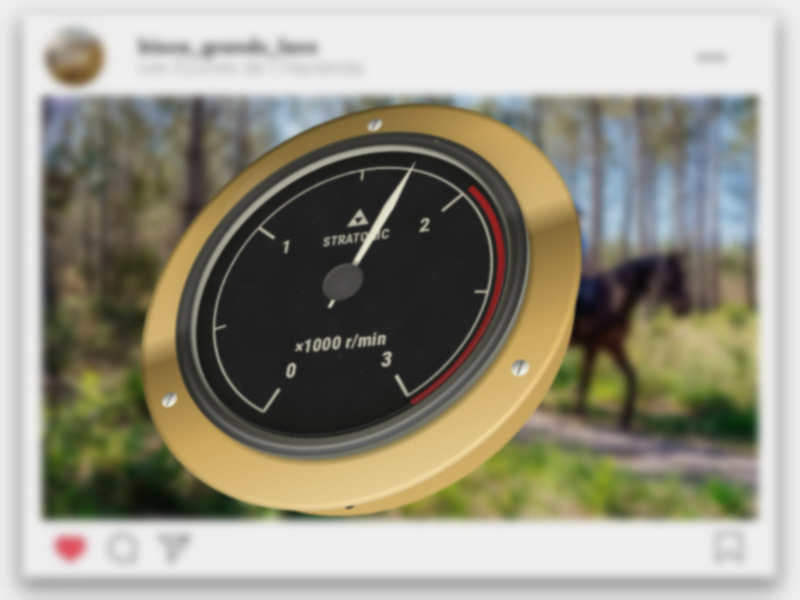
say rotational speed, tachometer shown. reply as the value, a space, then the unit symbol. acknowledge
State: 1750 rpm
